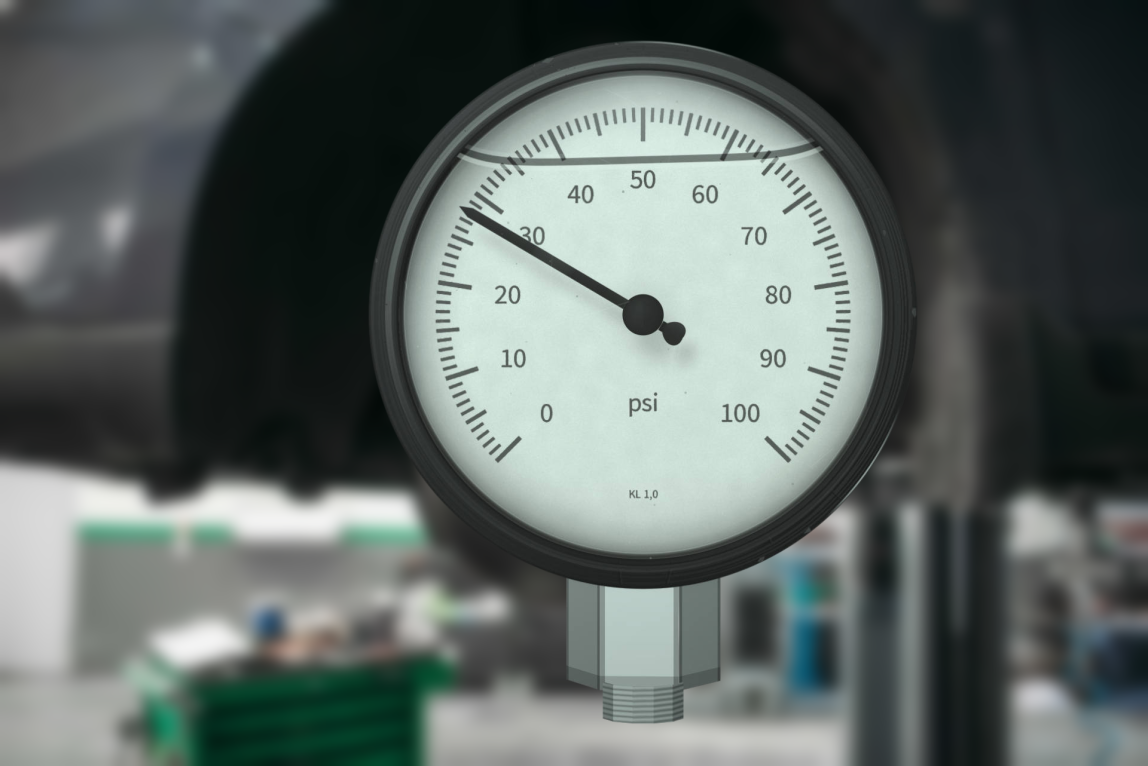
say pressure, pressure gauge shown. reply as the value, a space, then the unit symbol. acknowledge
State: 28 psi
